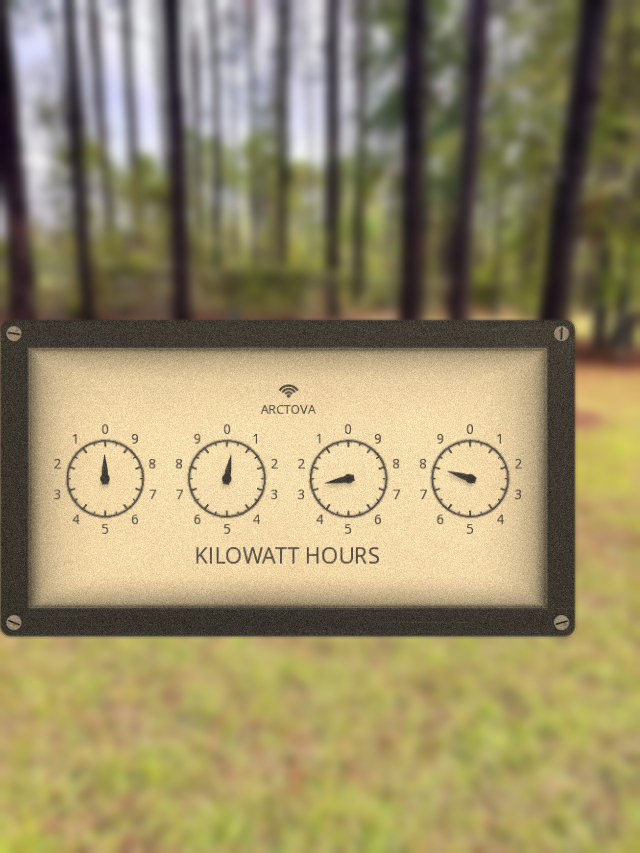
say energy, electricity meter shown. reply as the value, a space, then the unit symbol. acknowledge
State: 28 kWh
